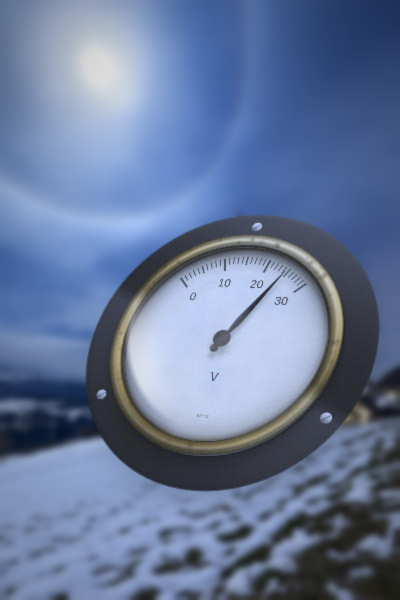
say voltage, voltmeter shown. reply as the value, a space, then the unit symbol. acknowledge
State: 25 V
